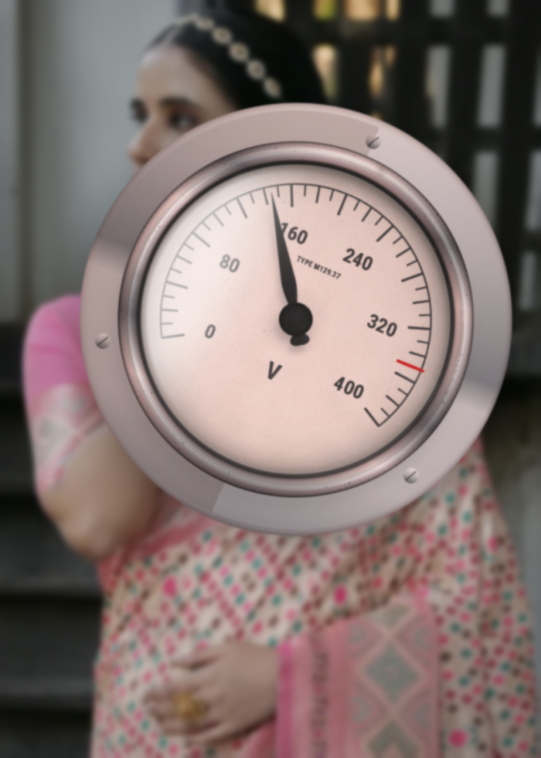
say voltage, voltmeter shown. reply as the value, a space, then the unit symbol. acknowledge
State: 145 V
